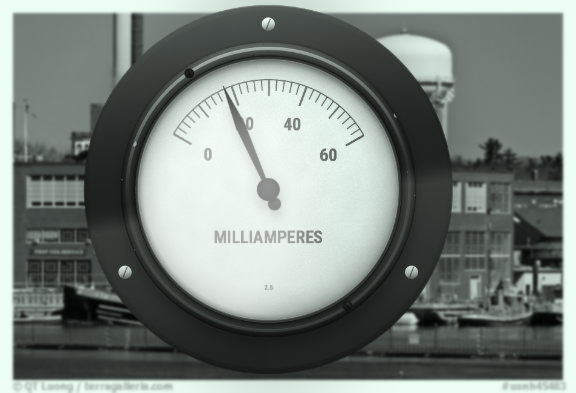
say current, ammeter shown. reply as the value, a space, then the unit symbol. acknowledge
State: 18 mA
